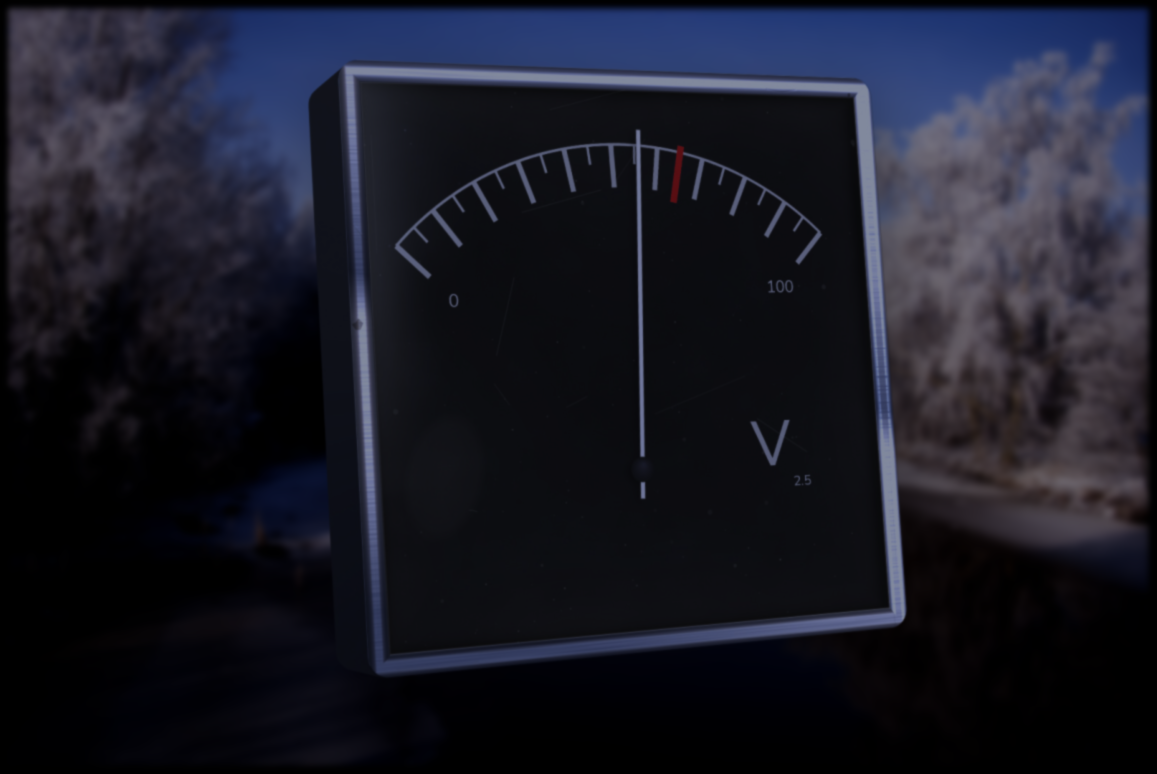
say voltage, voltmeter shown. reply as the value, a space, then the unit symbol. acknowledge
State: 55 V
